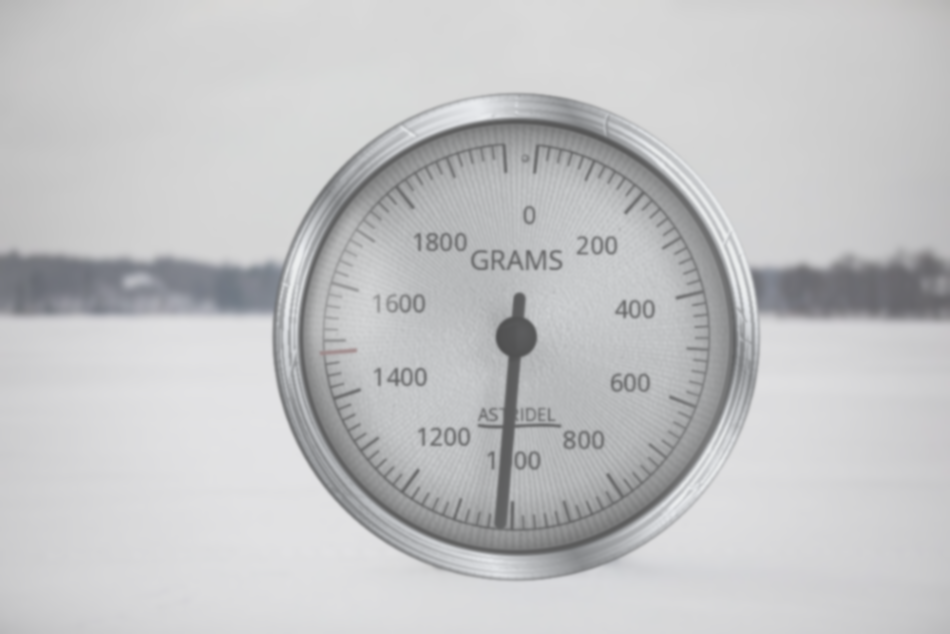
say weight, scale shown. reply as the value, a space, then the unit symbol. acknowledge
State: 1020 g
